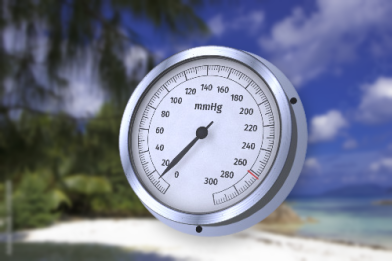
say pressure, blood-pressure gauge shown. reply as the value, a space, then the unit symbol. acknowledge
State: 10 mmHg
